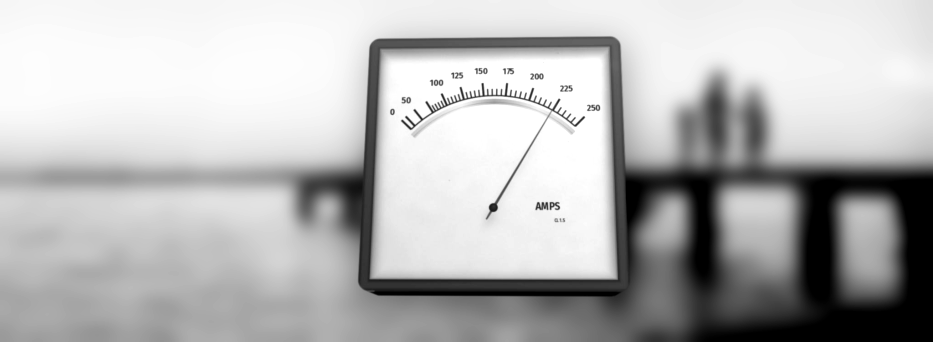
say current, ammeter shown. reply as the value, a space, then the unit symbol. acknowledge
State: 225 A
